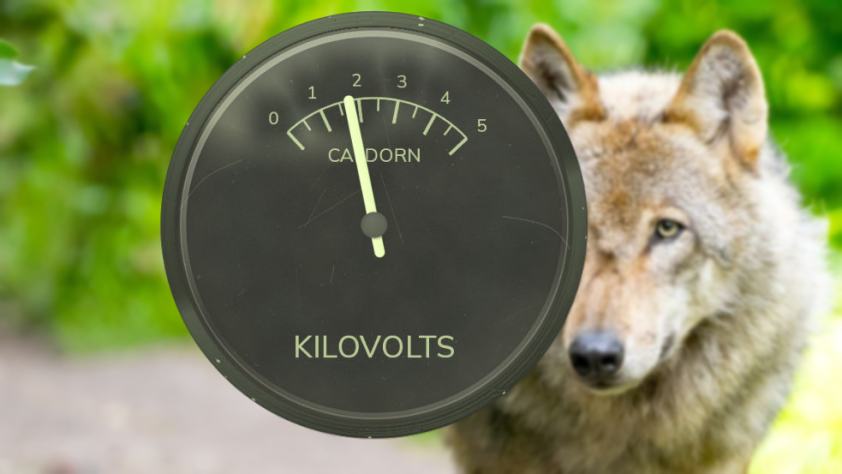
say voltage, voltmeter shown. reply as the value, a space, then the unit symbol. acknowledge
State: 1.75 kV
